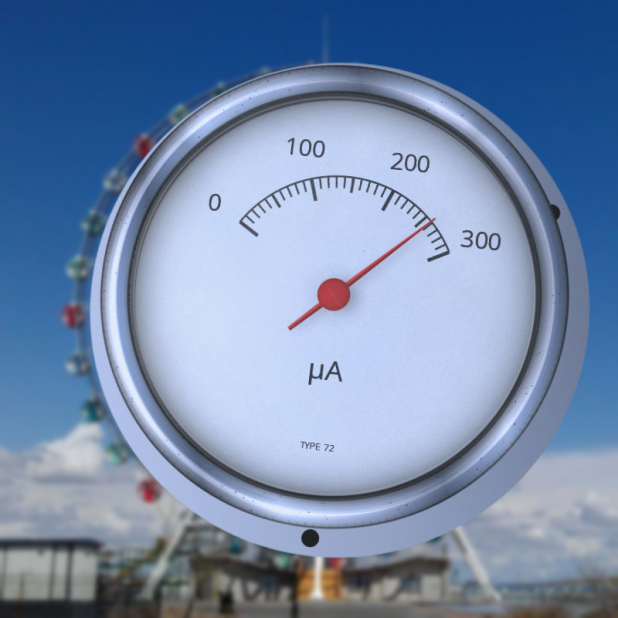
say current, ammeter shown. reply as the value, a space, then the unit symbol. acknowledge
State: 260 µA
